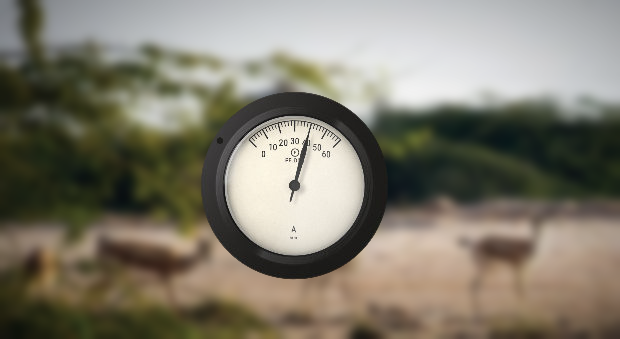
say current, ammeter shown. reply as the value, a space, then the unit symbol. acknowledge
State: 40 A
